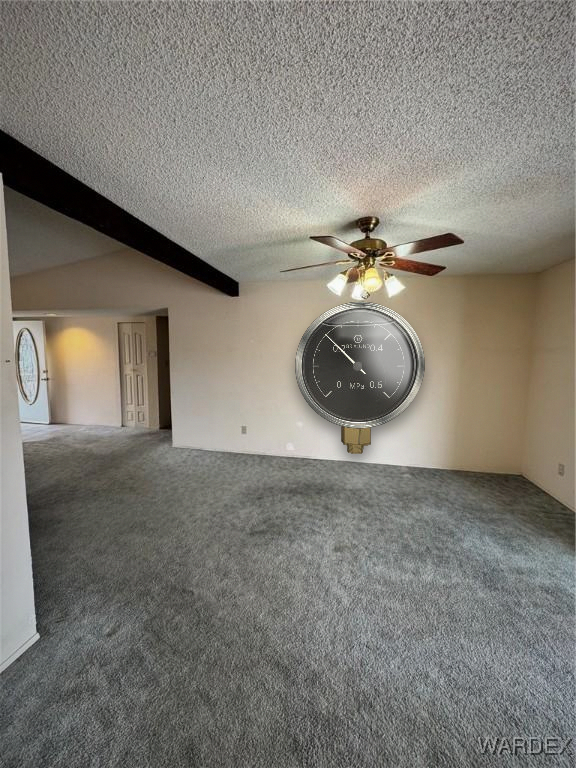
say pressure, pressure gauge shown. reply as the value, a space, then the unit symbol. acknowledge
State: 0.2 MPa
